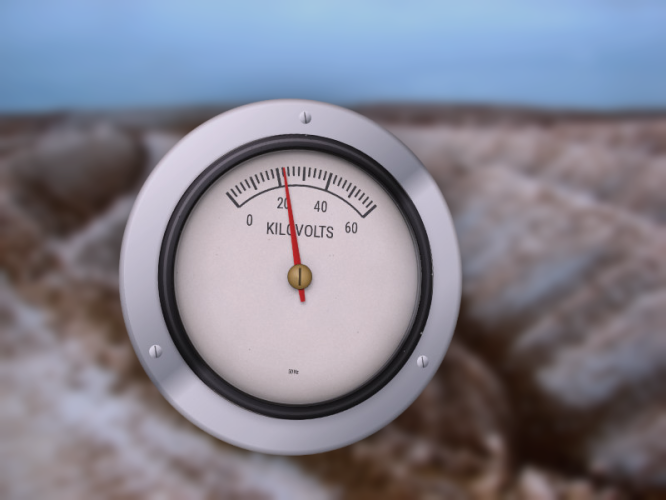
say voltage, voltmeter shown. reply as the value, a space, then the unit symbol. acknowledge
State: 22 kV
